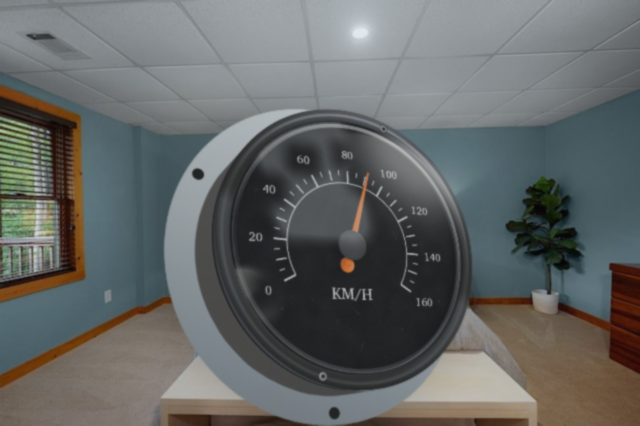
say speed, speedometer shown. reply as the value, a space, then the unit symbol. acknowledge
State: 90 km/h
